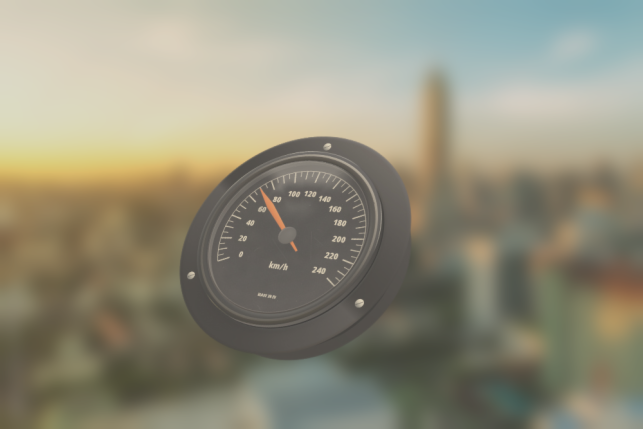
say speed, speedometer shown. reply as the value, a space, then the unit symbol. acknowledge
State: 70 km/h
